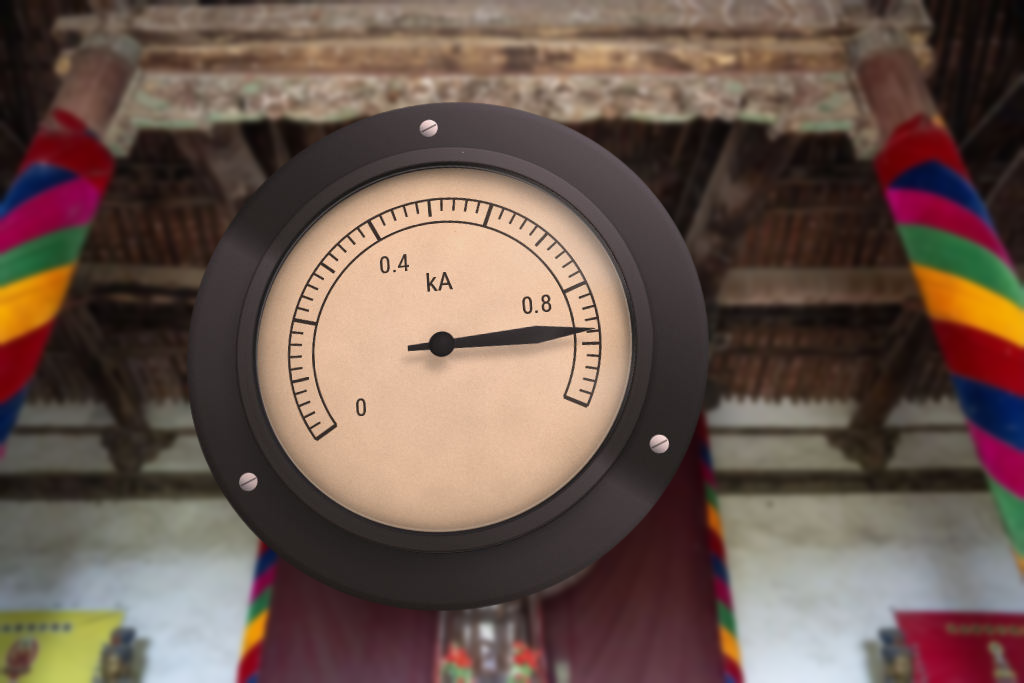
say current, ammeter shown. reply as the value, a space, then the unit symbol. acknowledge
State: 0.88 kA
